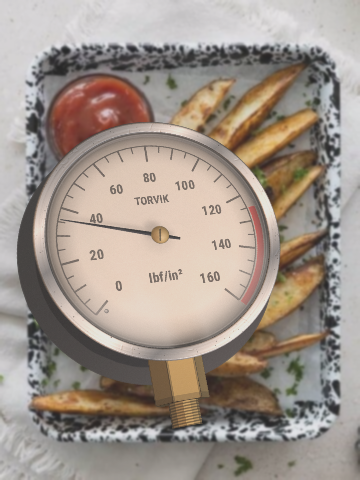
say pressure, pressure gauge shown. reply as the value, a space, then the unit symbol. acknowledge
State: 35 psi
